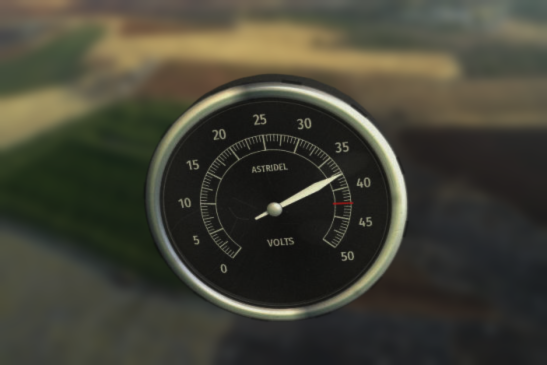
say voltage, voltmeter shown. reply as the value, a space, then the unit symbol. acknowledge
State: 37.5 V
